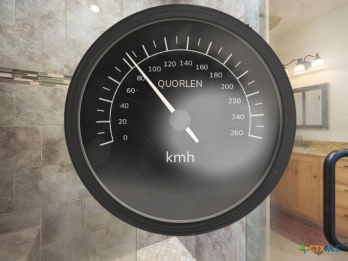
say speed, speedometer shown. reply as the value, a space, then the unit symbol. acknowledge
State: 85 km/h
